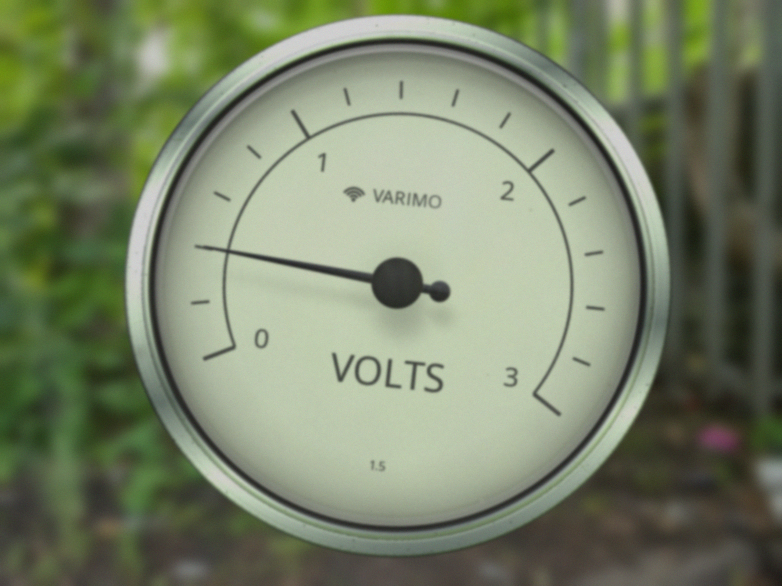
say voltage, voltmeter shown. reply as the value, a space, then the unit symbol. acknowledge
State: 0.4 V
